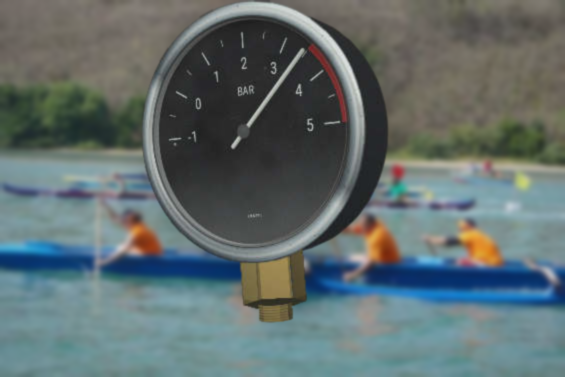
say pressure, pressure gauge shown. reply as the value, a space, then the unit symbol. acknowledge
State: 3.5 bar
